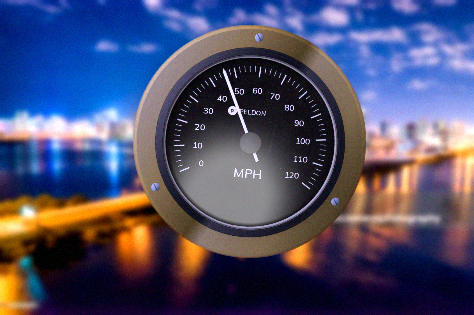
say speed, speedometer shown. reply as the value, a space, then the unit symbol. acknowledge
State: 46 mph
